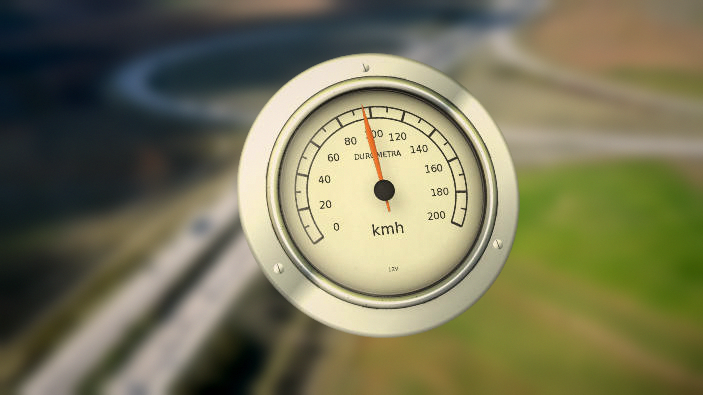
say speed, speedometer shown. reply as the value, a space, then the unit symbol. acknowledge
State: 95 km/h
